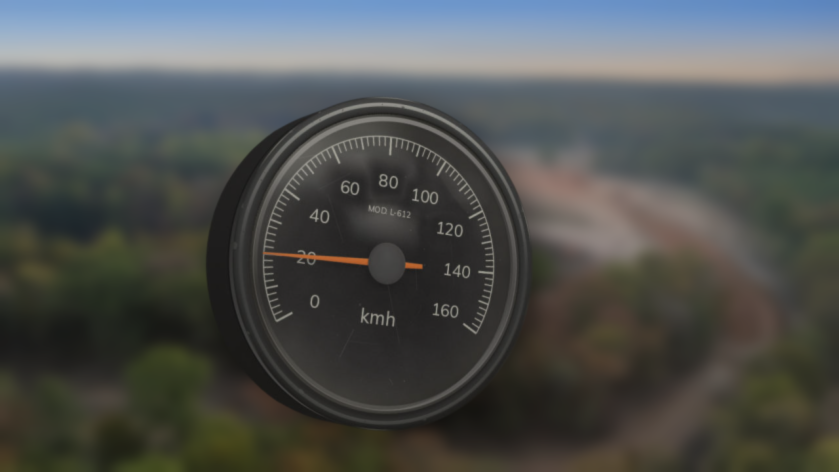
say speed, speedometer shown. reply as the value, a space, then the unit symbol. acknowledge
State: 20 km/h
